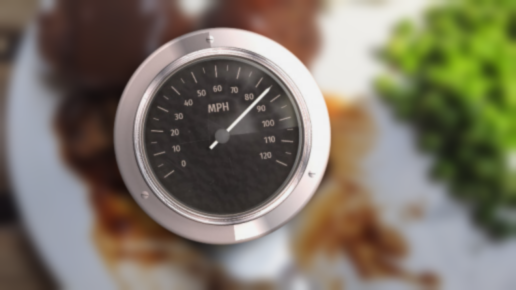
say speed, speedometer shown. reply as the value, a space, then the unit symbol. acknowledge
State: 85 mph
